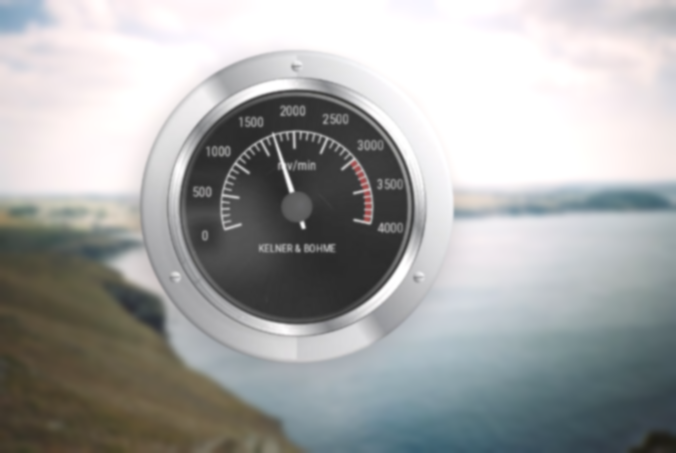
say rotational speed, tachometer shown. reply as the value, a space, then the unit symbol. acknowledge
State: 1700 rpm
